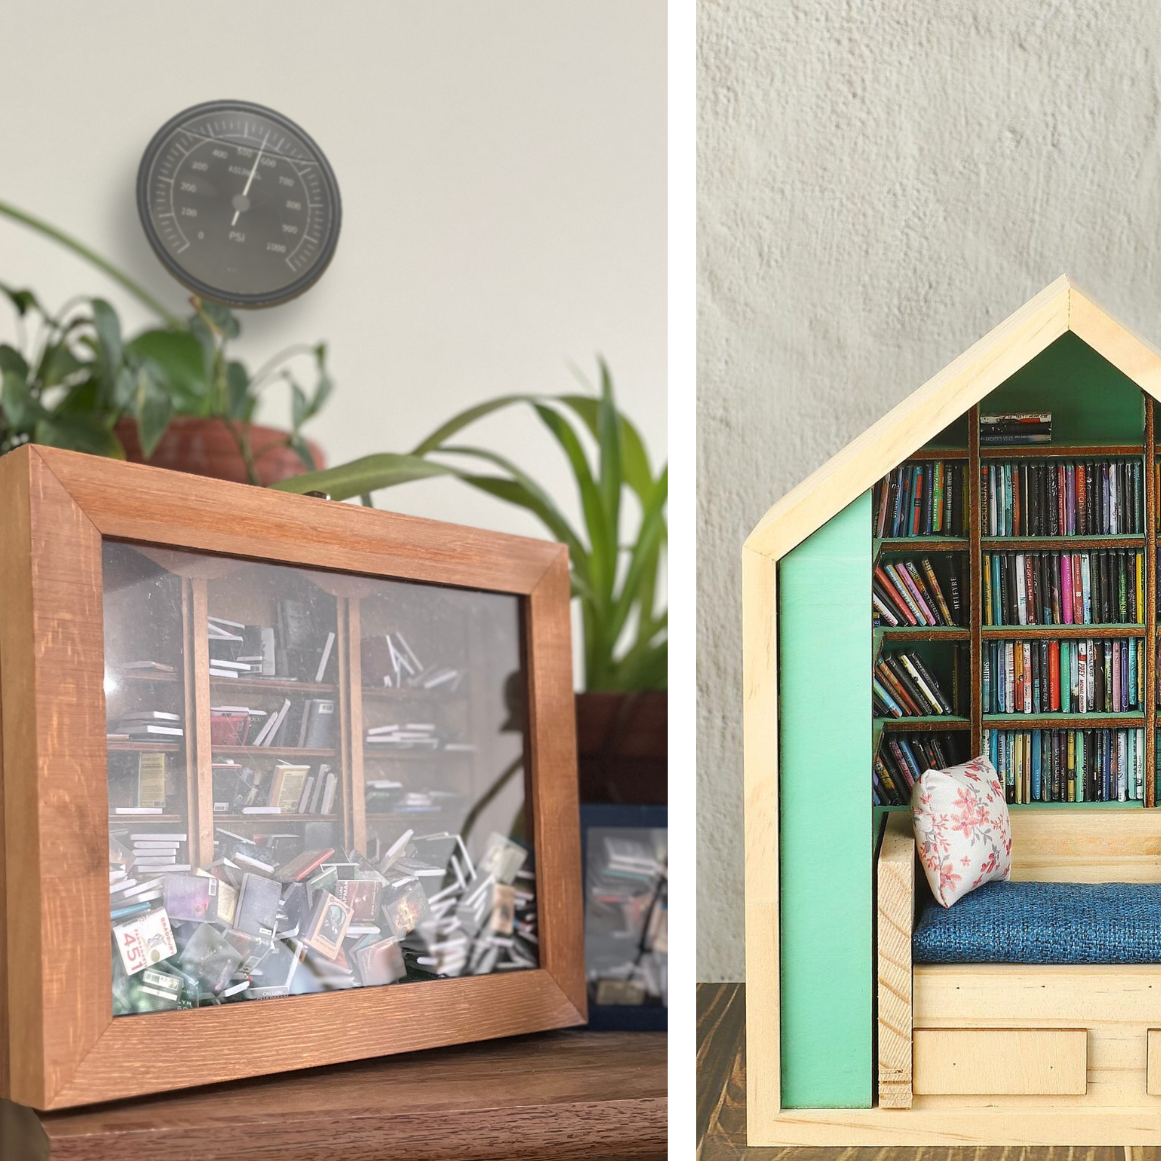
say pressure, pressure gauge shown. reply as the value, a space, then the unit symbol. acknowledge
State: 560 psi
